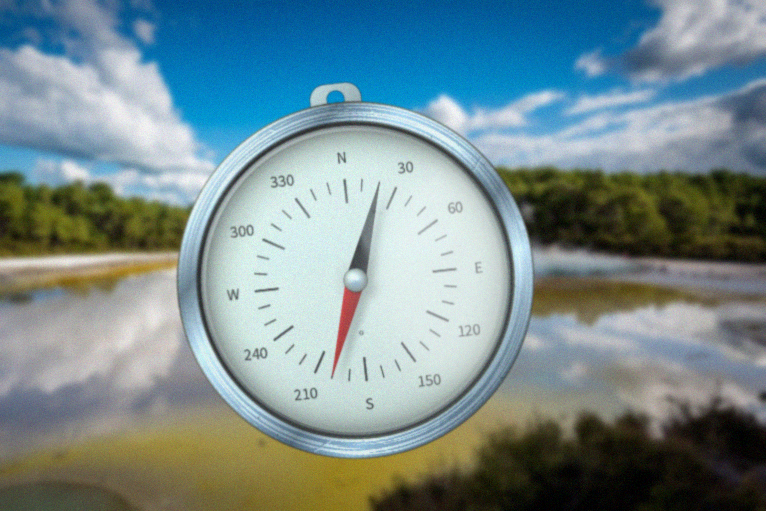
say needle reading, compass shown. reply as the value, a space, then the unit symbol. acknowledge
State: 200 °
